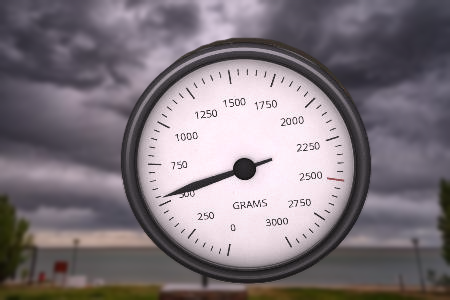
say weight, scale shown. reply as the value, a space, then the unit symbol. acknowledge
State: 550 g
